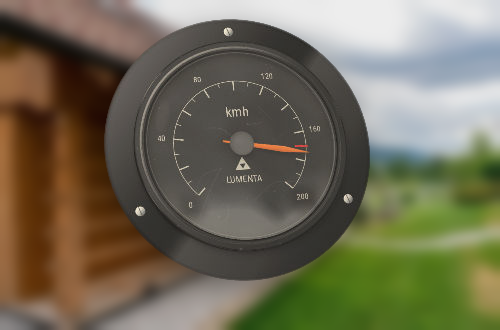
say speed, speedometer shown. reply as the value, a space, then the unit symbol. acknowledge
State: 175 km/h
